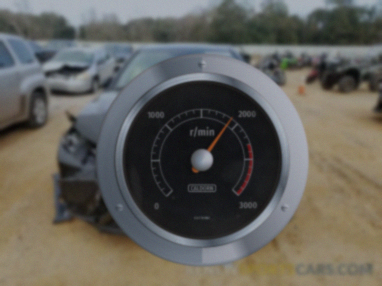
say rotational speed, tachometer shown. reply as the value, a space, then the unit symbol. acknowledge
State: 1900 rpm
